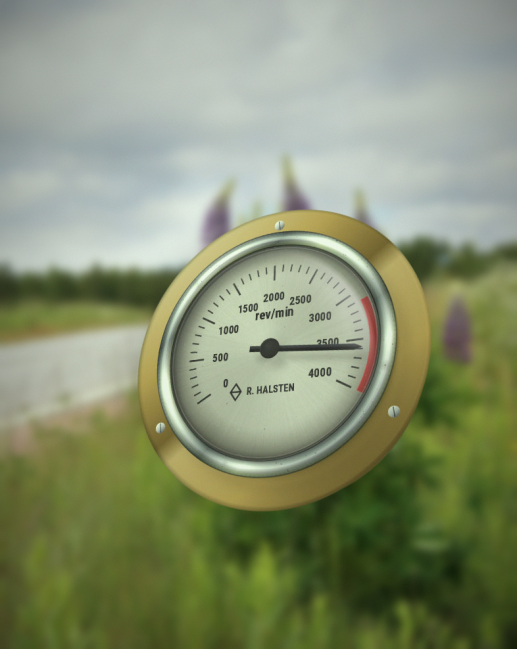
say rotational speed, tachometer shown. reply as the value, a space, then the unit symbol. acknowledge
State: 3600 rpm
